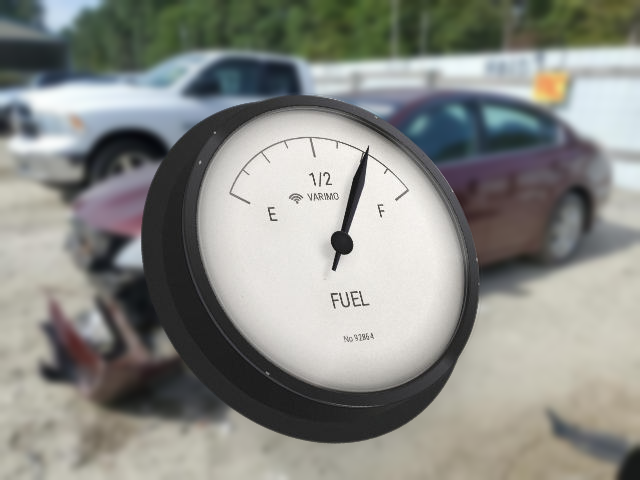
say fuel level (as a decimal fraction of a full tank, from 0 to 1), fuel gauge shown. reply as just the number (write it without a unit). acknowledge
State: 0.75
